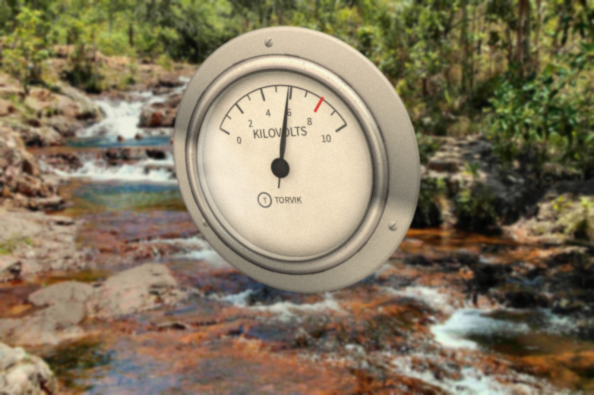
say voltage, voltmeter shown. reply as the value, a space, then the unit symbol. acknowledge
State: 6 kV
